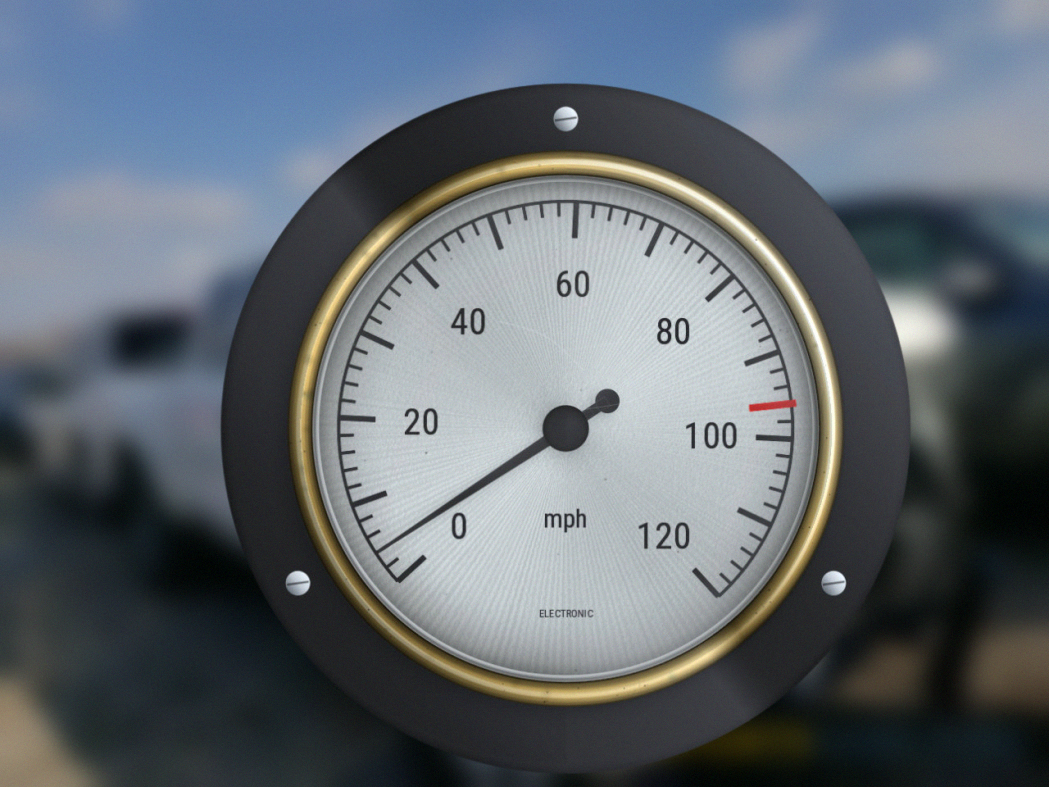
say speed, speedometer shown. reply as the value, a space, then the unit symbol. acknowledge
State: 4 mph
